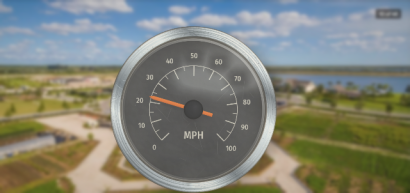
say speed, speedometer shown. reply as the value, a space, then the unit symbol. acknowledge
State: 22.5 mph
